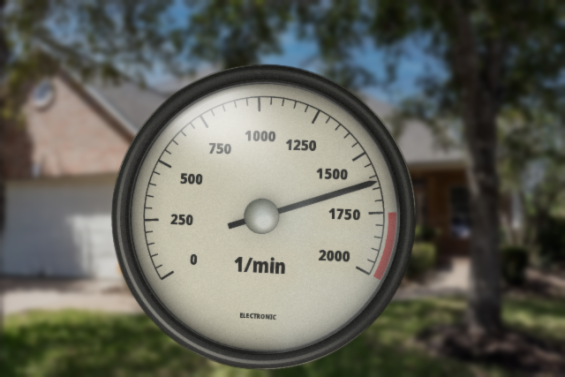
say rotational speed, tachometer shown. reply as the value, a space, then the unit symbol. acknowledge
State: 1625 rpm
